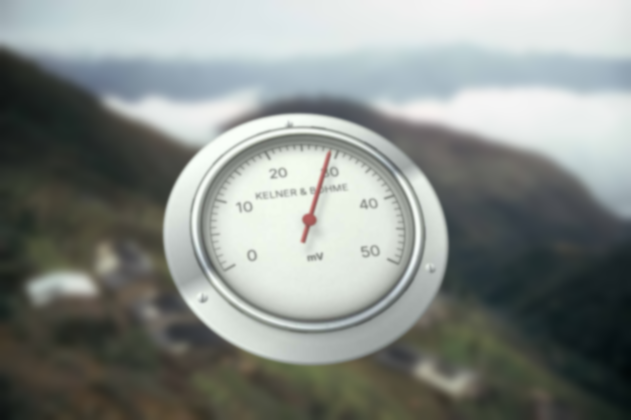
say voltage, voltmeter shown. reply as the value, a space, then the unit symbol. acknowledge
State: 29 mV
